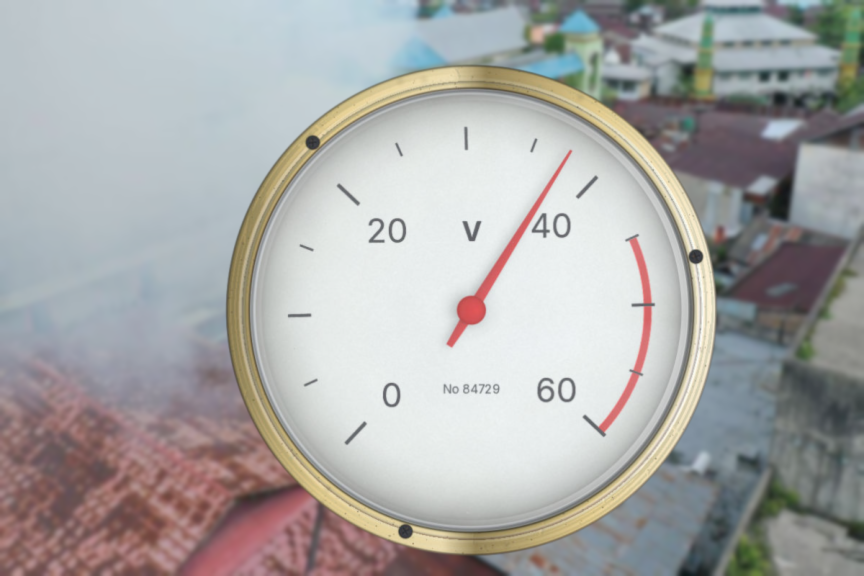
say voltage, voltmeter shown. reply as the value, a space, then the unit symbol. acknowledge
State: 37.5 V
